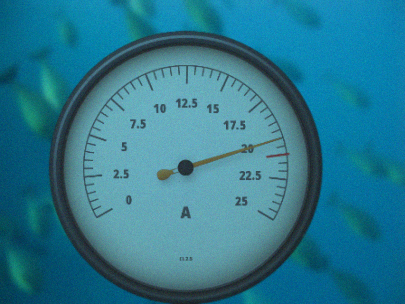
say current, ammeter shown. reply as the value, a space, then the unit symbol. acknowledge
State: 20 A
